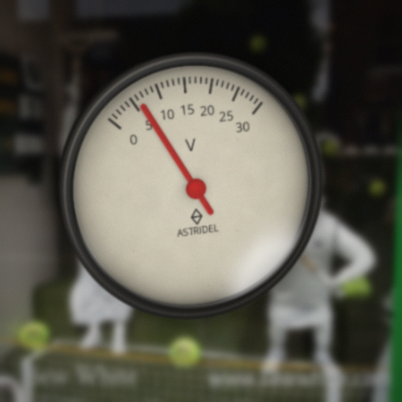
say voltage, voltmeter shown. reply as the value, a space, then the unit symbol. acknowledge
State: 6 V
